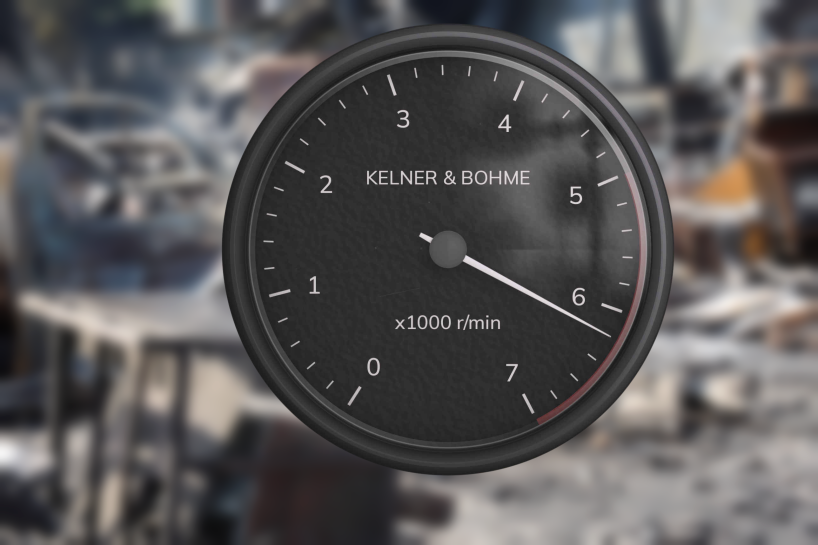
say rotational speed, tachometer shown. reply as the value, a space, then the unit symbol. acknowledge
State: 6200 rpm
